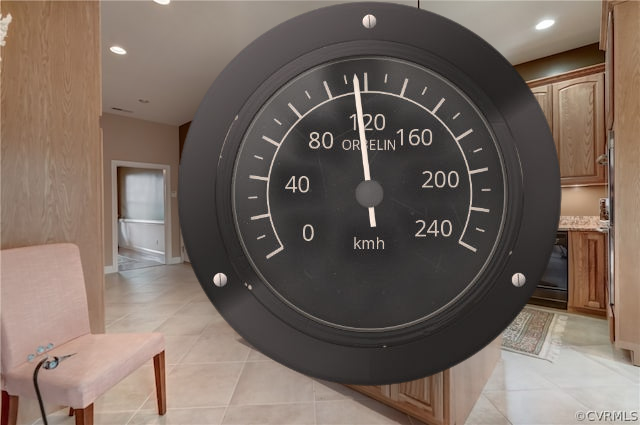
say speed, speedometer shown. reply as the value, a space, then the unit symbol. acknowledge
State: 115 km/h
